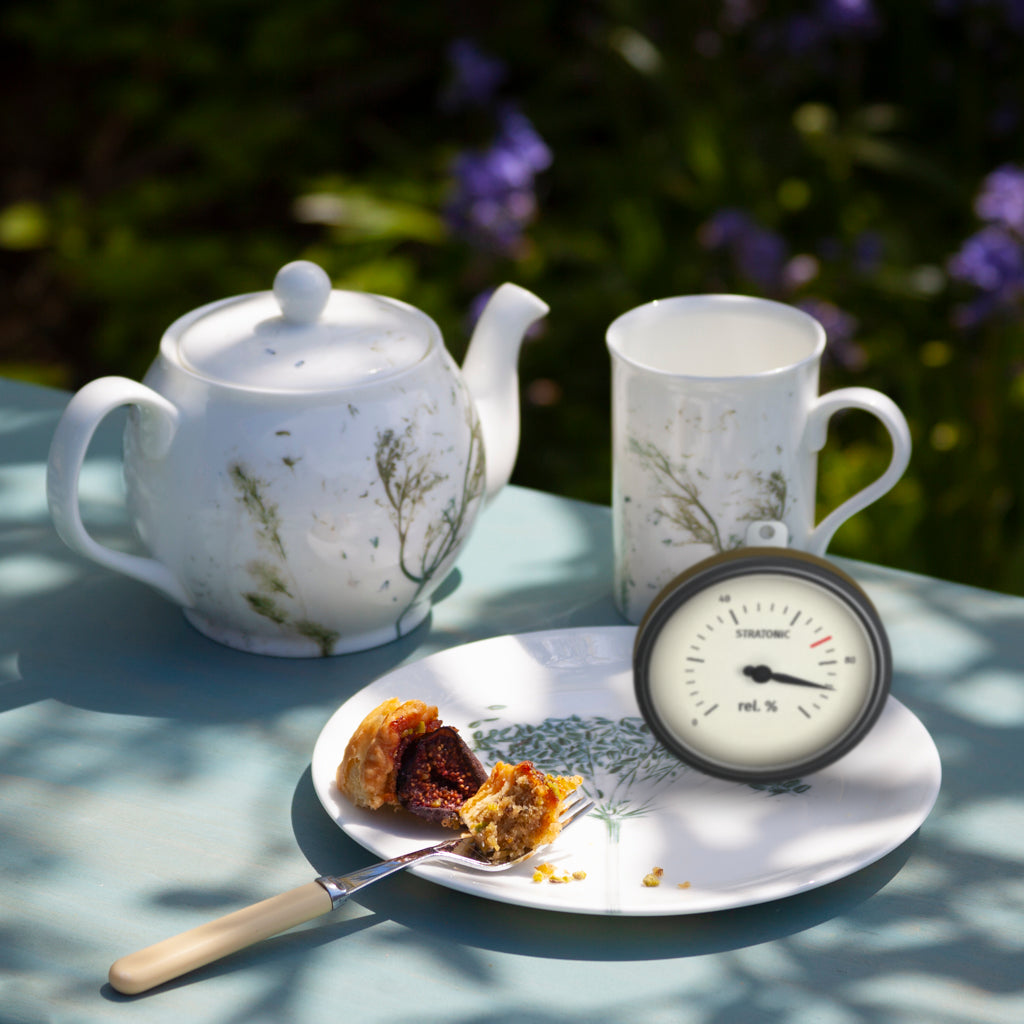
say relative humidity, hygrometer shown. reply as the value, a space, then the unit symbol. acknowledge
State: 88 %
